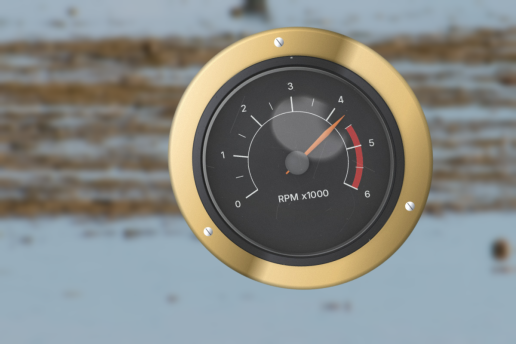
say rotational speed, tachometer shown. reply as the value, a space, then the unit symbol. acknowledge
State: 4250 rpm
